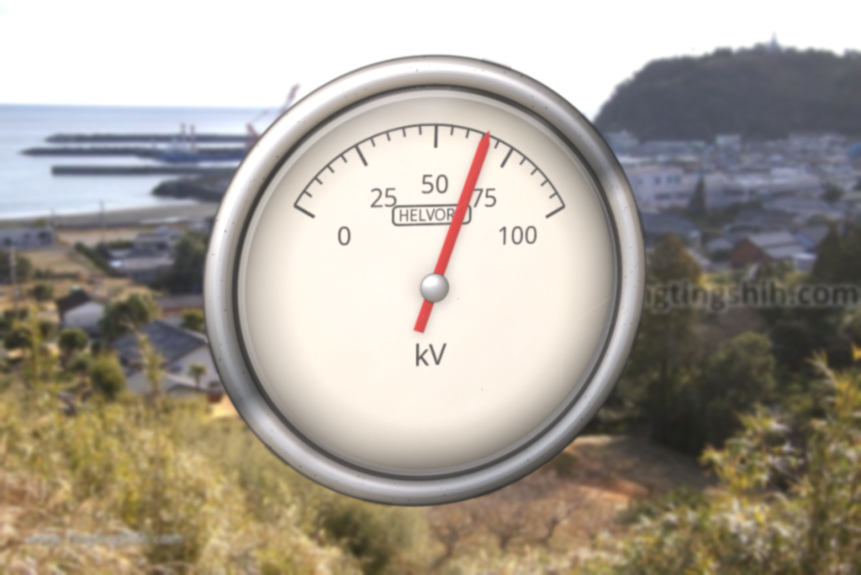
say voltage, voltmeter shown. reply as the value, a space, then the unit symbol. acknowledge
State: 65 kV
